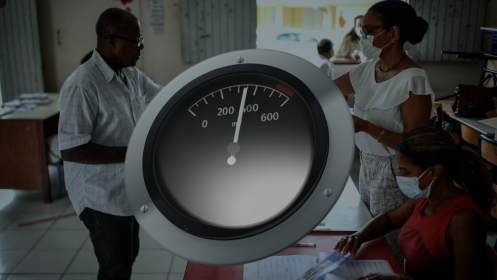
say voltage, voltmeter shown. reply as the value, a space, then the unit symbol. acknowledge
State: 350 mV
